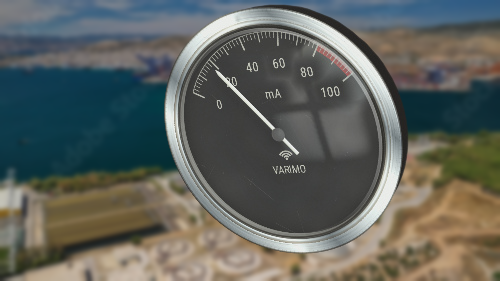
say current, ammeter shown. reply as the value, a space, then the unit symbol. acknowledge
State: 20 mA
